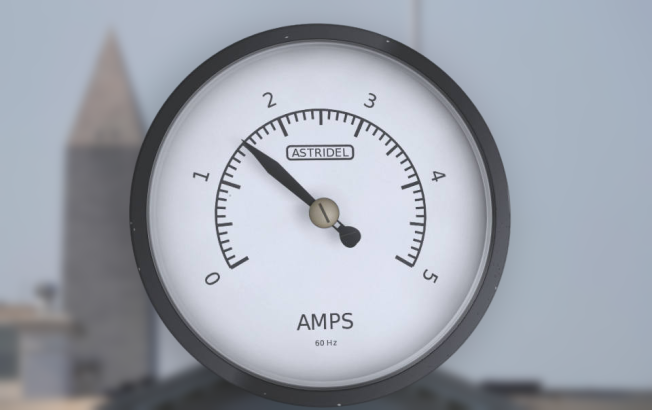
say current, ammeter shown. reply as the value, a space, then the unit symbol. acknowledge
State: 1.5 A
